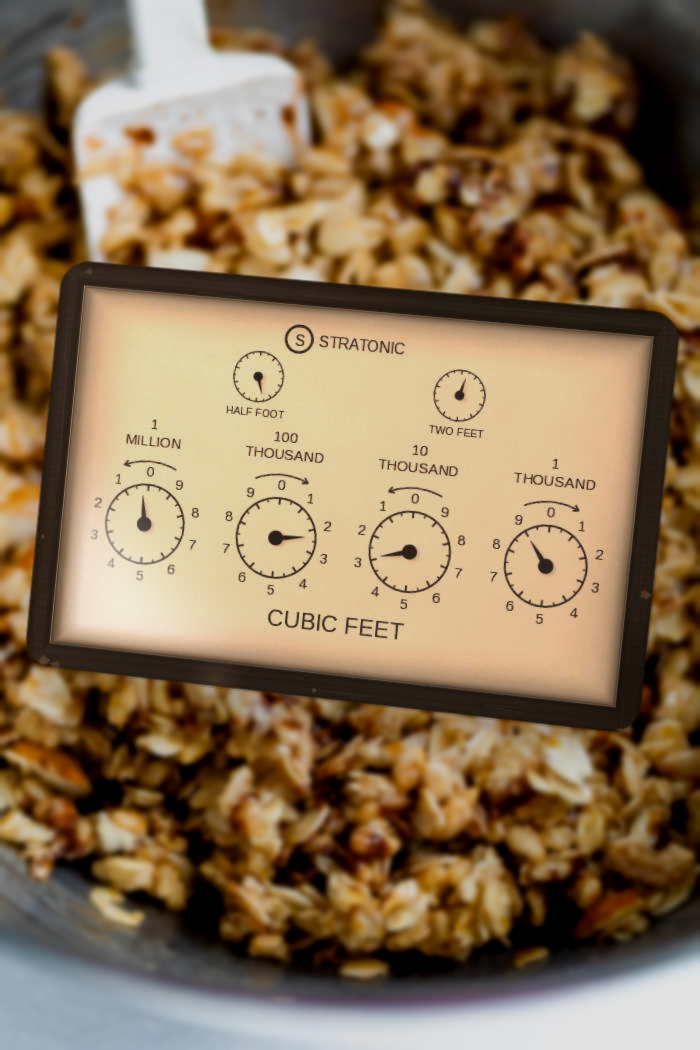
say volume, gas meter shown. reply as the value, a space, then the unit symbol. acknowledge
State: 22900 ft³
